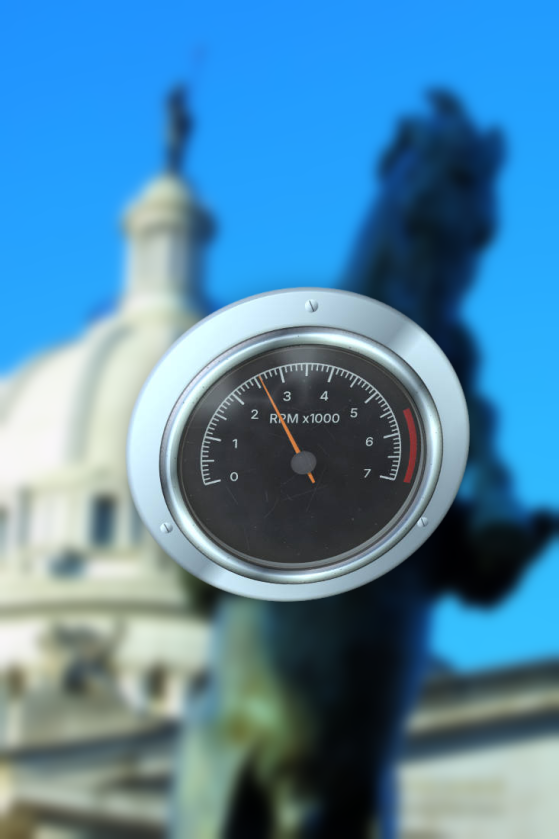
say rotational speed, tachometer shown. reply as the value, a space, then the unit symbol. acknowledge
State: 2600 rpm
